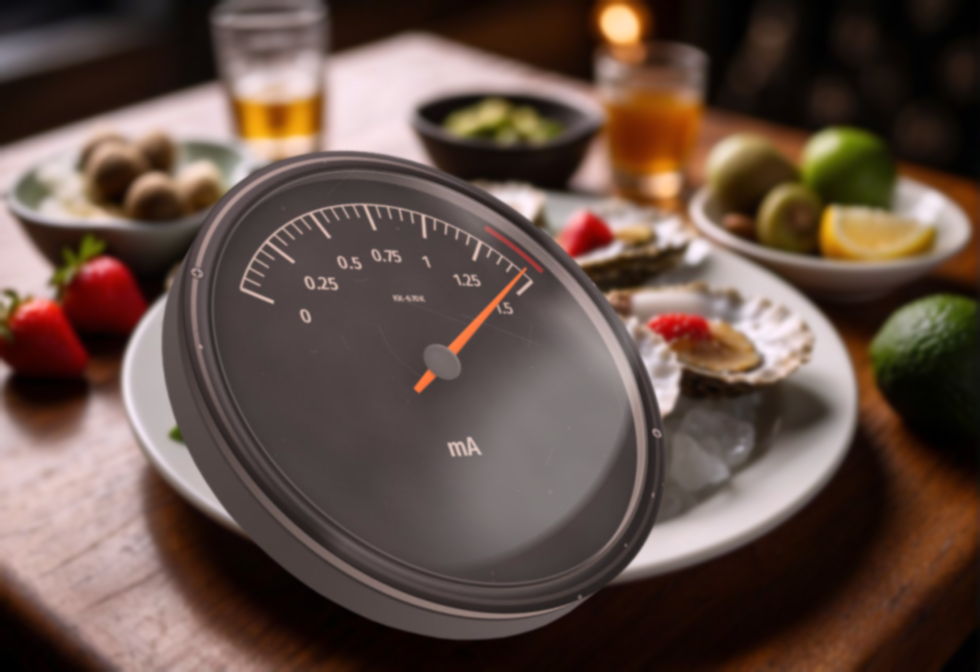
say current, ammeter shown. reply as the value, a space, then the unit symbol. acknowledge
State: 1.45 mA
